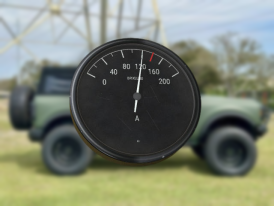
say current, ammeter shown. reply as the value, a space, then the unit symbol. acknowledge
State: 120 A
